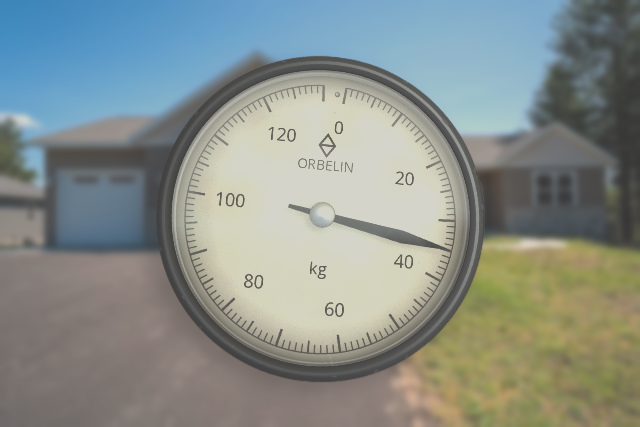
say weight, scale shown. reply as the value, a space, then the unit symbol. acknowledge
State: 35 kg
